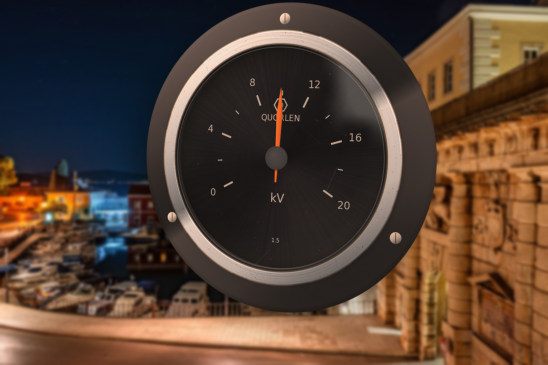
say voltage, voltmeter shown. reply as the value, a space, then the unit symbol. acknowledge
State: 10 kV
